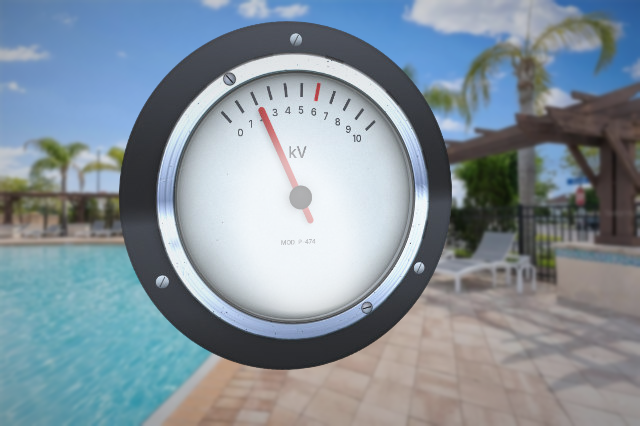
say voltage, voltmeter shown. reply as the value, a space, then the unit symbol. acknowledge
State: 2 kV
